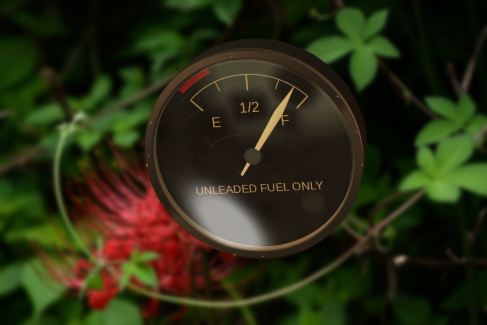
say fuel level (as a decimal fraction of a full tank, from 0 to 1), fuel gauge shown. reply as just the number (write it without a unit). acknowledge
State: 0.875
